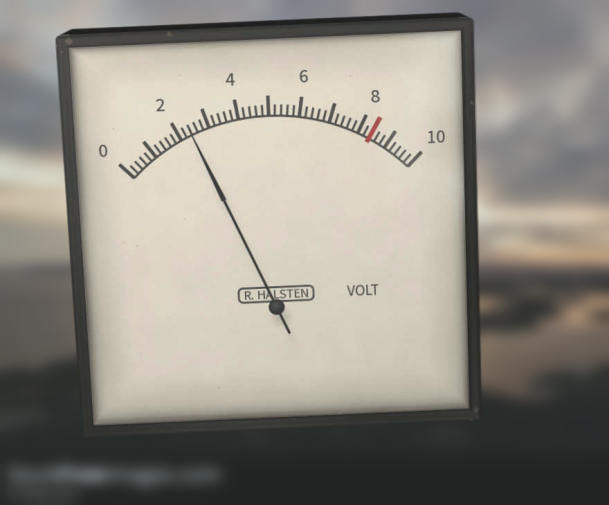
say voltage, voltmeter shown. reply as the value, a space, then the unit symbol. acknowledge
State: 2.4 V
